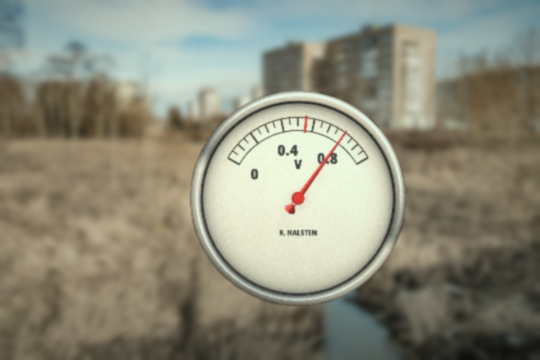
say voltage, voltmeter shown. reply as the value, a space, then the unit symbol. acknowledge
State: 0.8 V
